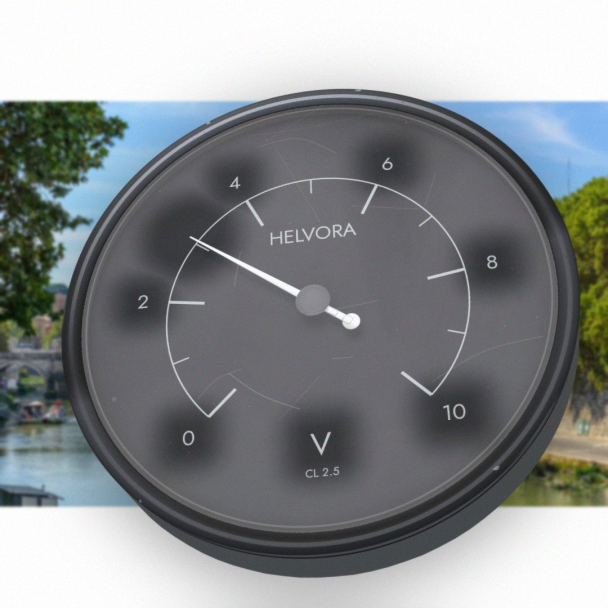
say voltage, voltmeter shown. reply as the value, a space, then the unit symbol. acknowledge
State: 3 V
